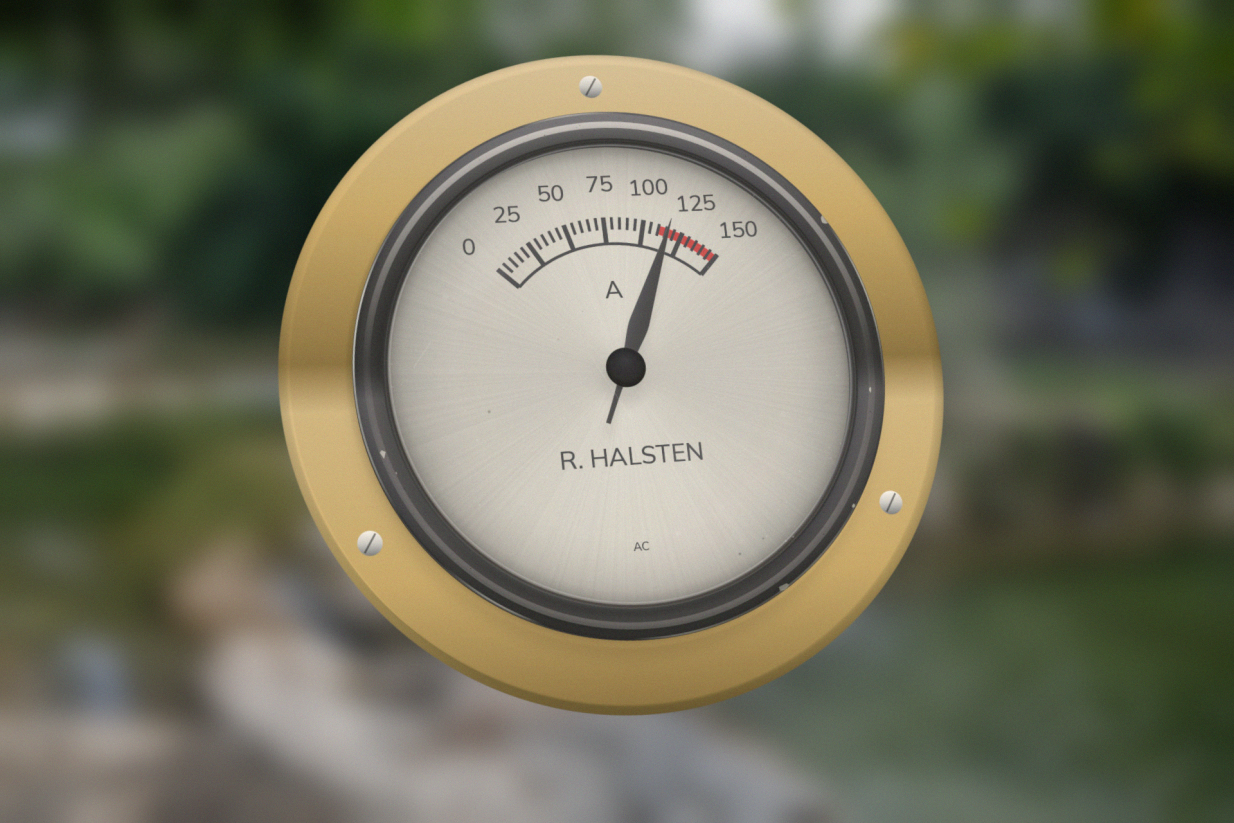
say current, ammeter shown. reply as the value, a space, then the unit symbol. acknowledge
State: 115 A
